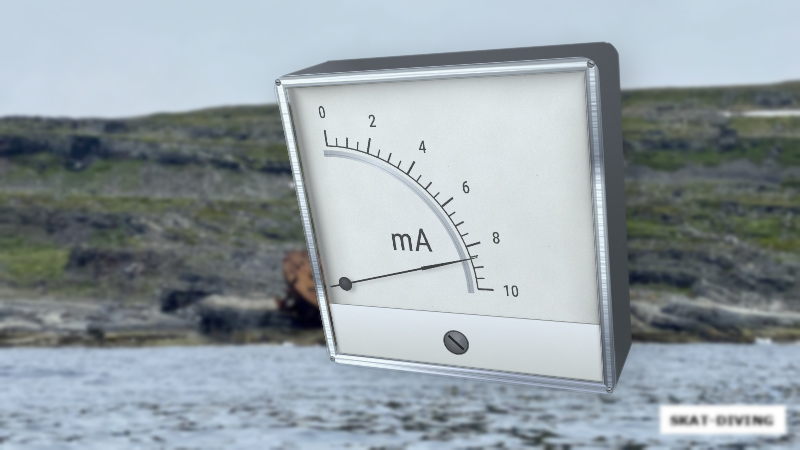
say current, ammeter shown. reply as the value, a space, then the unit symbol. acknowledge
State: 8.5 mA
